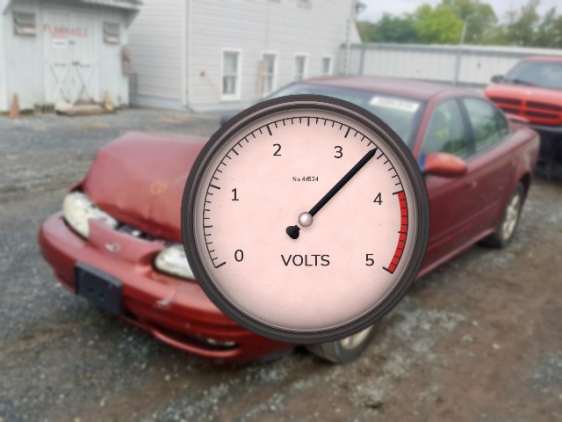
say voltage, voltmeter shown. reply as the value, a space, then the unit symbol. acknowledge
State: 3.4 V
